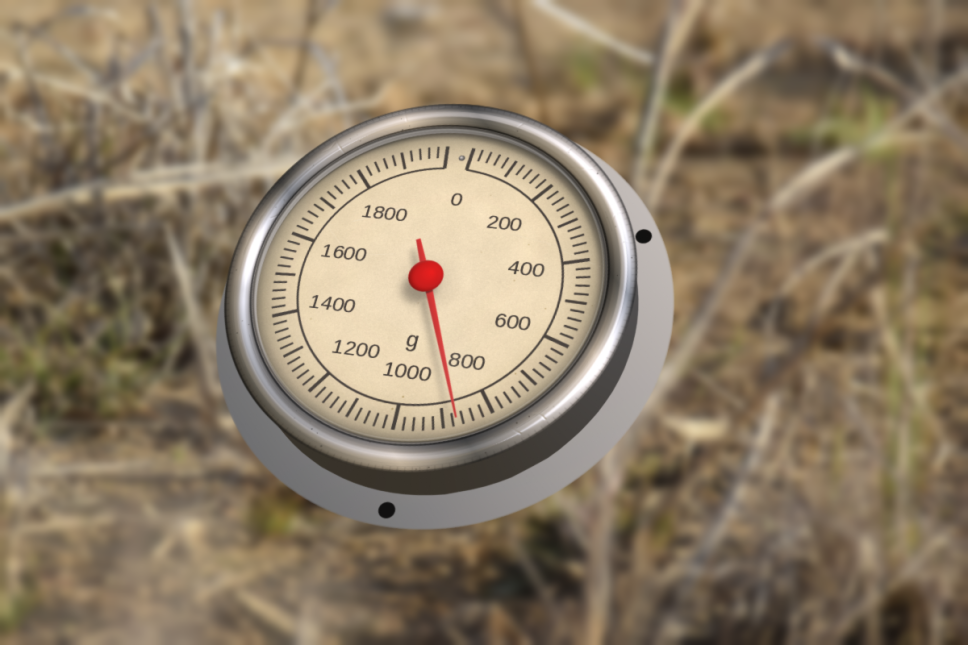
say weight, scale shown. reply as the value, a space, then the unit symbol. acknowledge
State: 870 g
